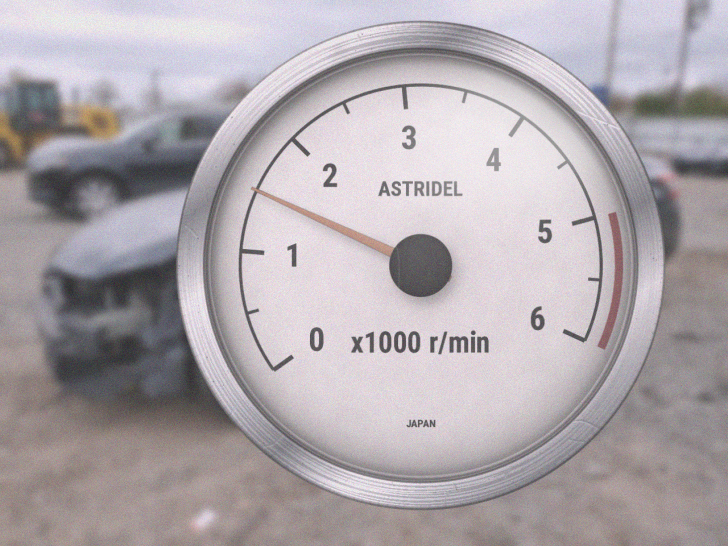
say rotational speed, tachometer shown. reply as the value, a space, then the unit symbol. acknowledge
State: 1500 rpm
